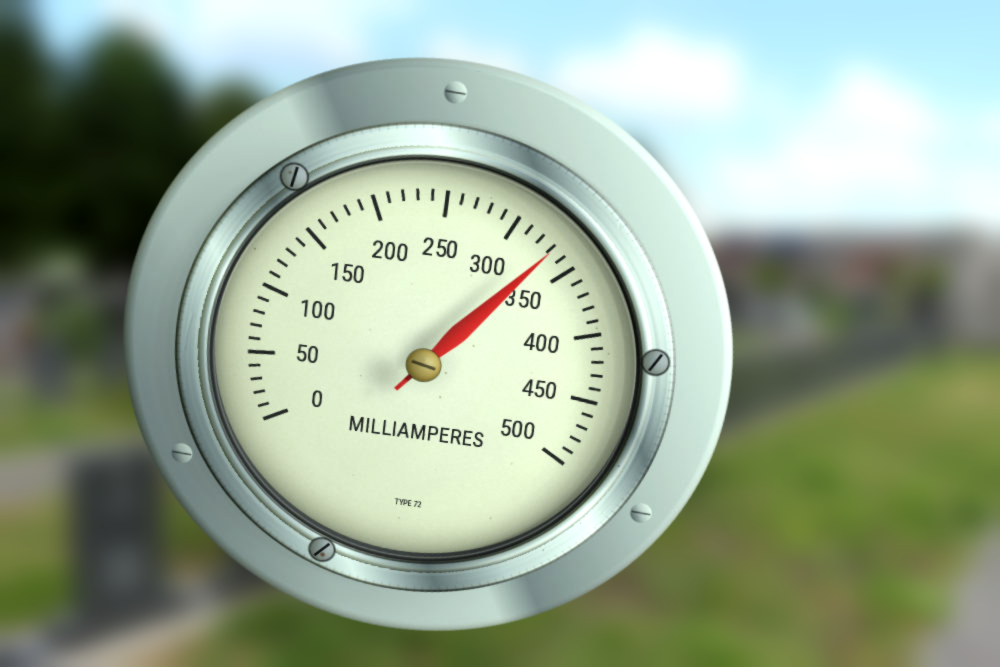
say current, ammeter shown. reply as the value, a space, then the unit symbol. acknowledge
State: 330 mA
